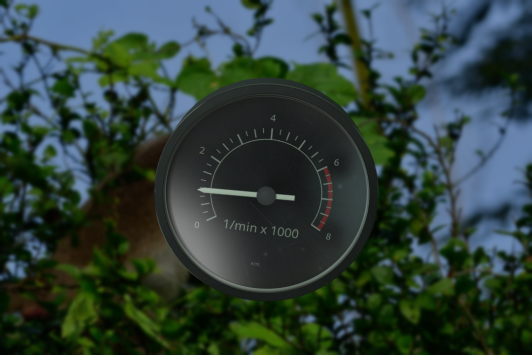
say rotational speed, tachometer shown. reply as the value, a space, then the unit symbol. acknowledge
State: 1000 rpm
